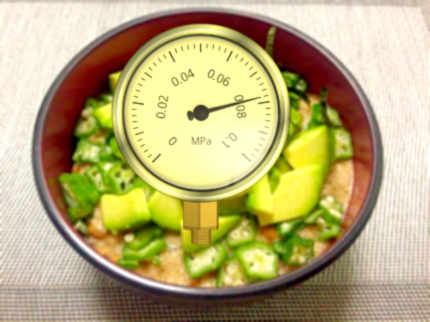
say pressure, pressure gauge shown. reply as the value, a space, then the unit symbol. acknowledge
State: 0.078 MPa
